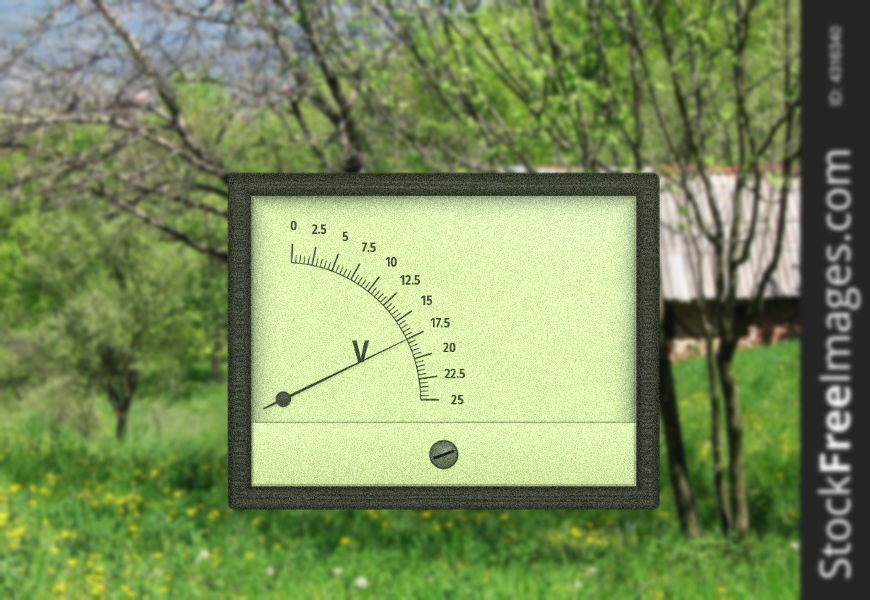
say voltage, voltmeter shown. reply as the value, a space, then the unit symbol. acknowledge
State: 17.5 V
